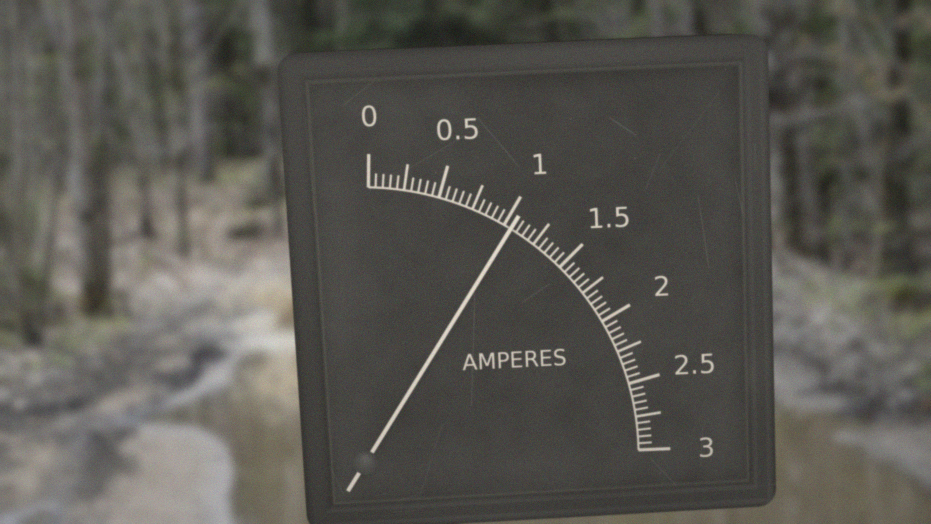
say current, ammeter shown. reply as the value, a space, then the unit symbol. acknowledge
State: 1.05 A
